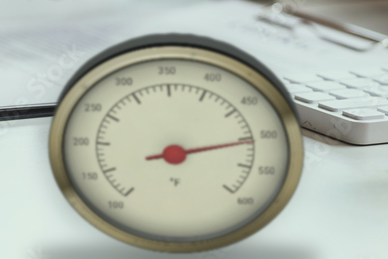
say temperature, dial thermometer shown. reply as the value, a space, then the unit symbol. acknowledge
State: 500 °F
